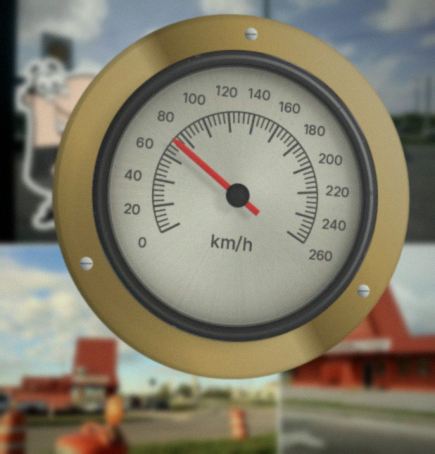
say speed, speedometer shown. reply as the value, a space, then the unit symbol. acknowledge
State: 72 km/h
